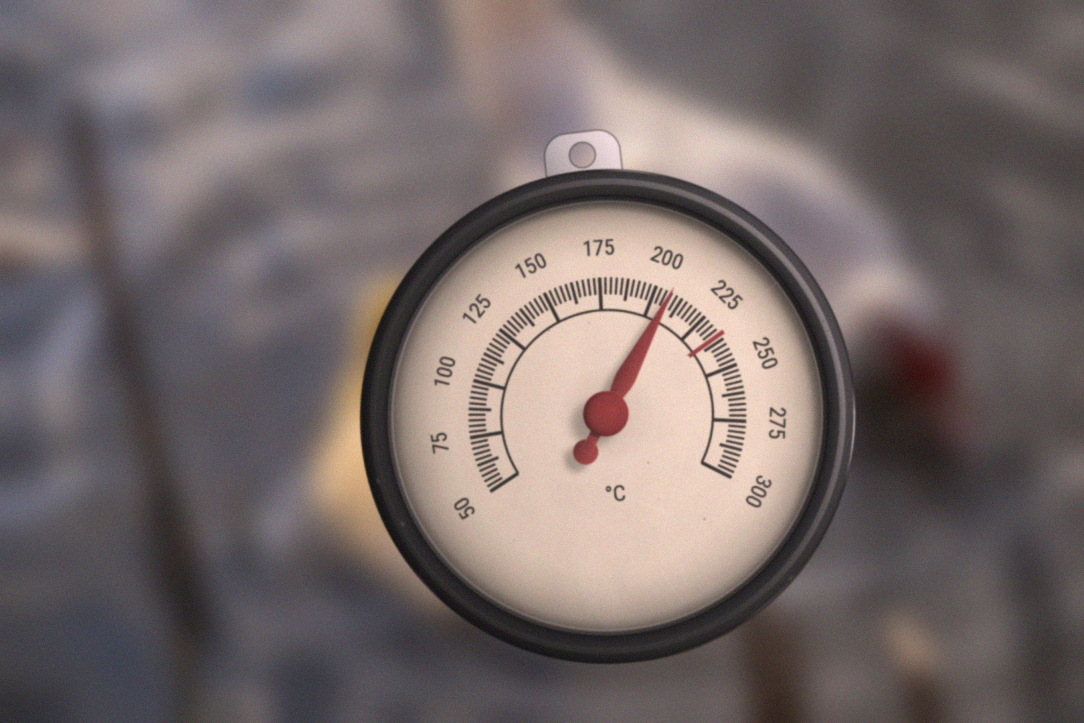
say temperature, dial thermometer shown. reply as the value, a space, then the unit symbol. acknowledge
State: 207.5 °C
